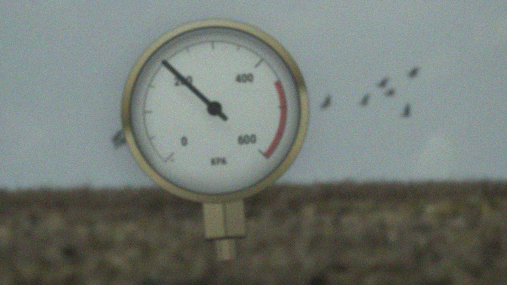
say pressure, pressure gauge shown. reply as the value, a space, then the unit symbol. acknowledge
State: 200 kPa
